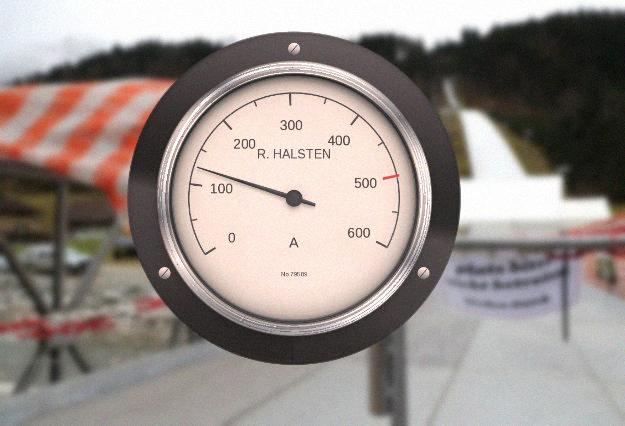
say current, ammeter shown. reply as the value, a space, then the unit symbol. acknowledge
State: 125 A
